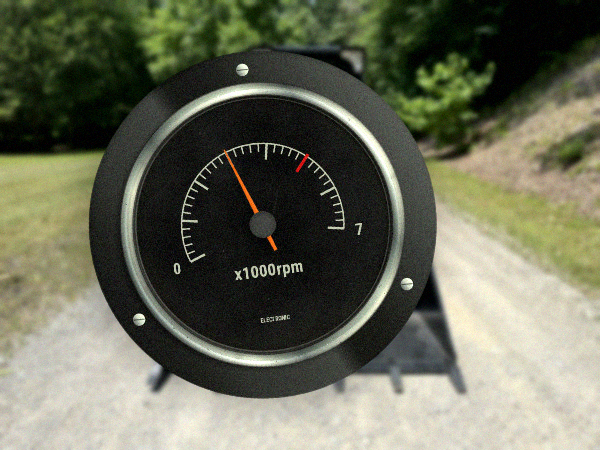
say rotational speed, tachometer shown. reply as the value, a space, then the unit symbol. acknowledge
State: 3000 rpm
